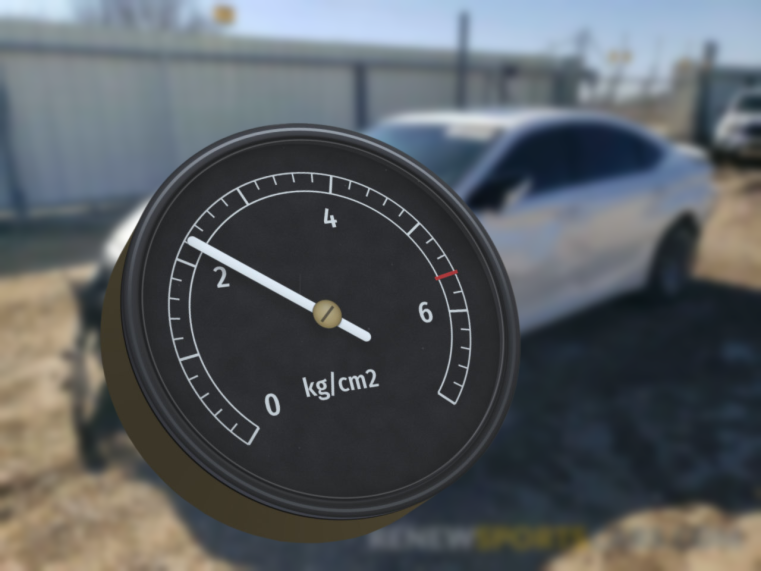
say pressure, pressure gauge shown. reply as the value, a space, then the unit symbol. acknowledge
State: 2.2 kg/cm²
